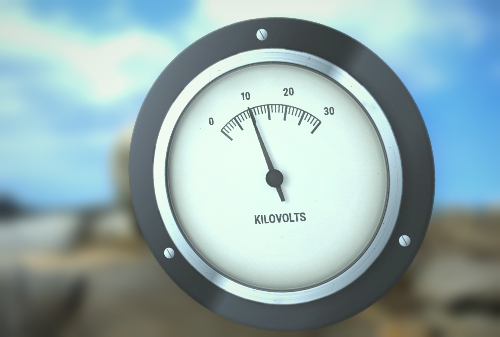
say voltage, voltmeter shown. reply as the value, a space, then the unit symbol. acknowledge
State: 10 kV
